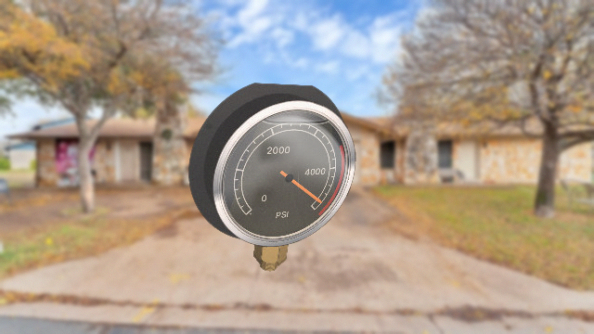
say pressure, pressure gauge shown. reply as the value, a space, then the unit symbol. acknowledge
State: 4800 psi
